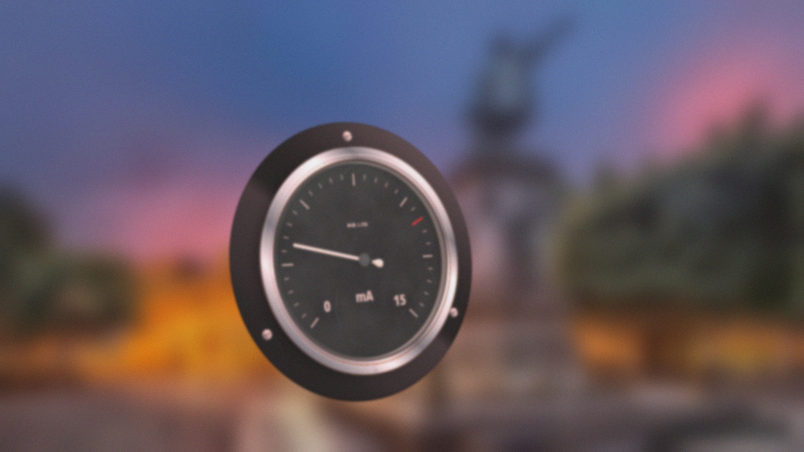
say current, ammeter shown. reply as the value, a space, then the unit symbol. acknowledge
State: 3.25 mA
